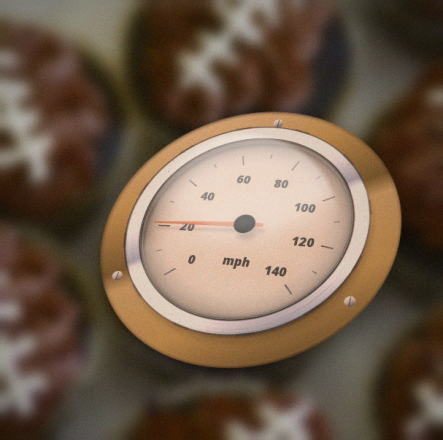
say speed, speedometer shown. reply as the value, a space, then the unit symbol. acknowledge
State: 20 mph
